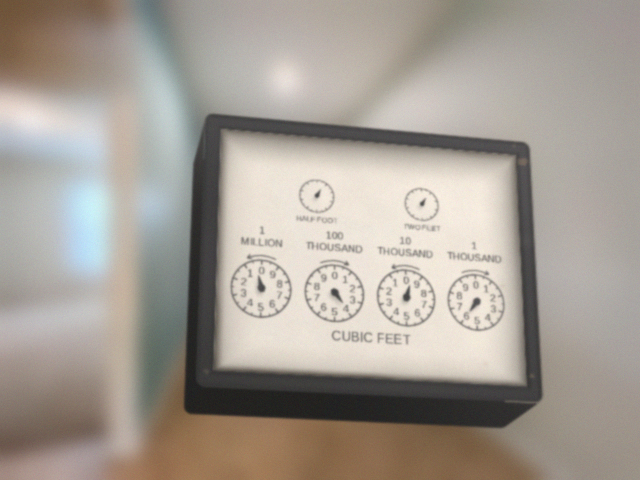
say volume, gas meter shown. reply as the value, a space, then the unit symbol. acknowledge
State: 39600 ft³
